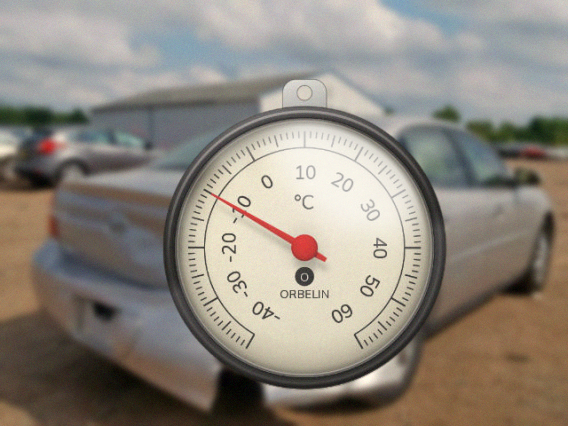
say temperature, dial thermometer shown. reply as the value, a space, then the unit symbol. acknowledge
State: -10 °C
